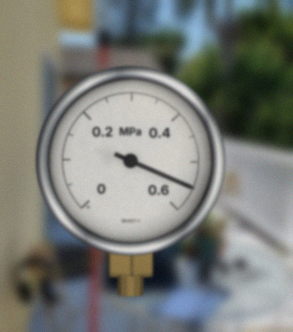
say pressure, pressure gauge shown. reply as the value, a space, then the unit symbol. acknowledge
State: 0.55 MPa
